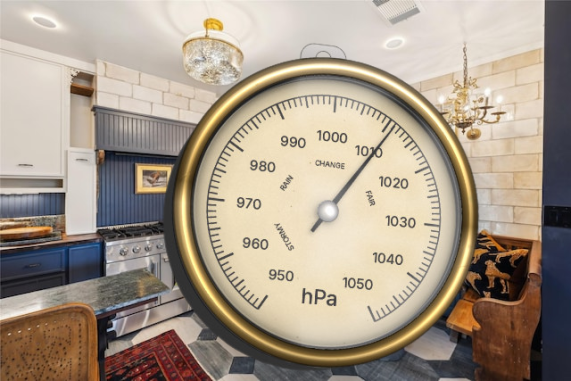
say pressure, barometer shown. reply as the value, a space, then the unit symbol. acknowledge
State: 1011 hPa
